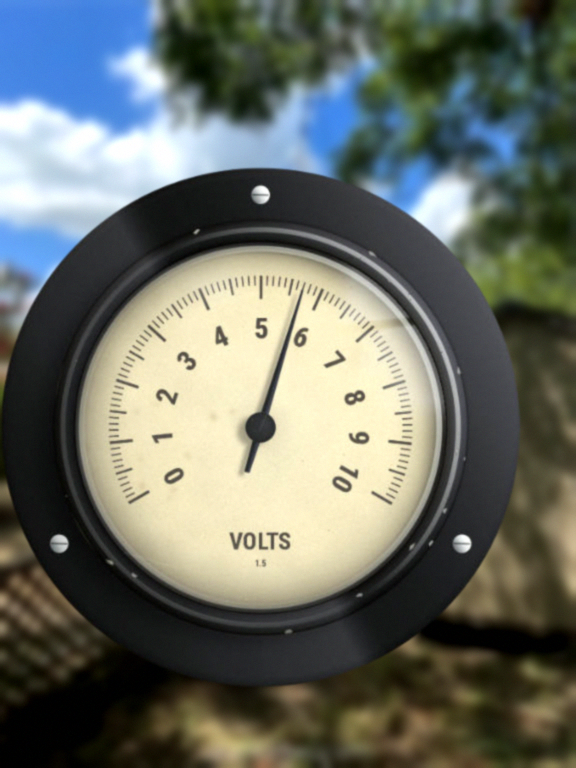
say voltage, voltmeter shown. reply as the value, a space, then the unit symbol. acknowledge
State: 5.7 V
